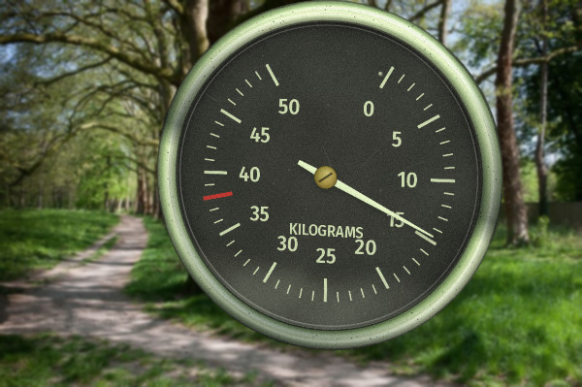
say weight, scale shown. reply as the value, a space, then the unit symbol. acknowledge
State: 14.5 kg
